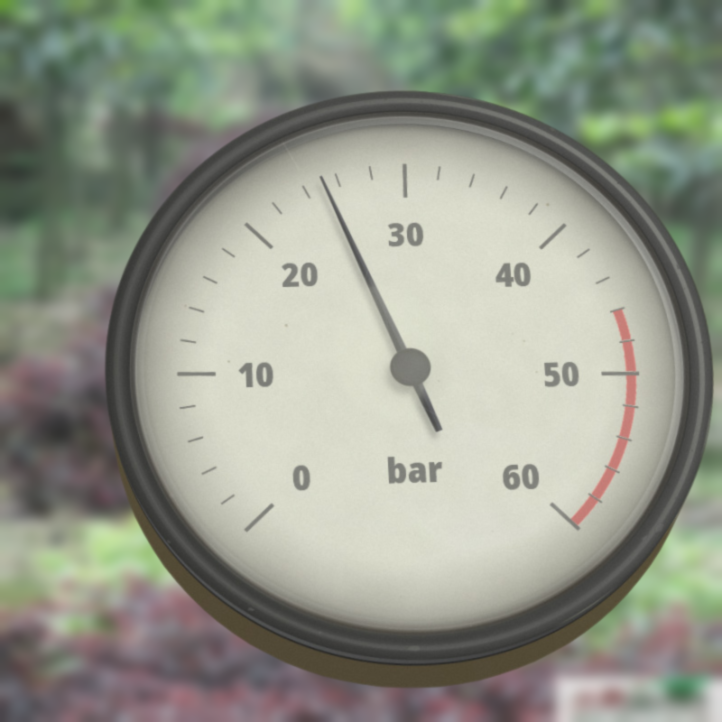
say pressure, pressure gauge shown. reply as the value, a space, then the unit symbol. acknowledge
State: 25 bar
